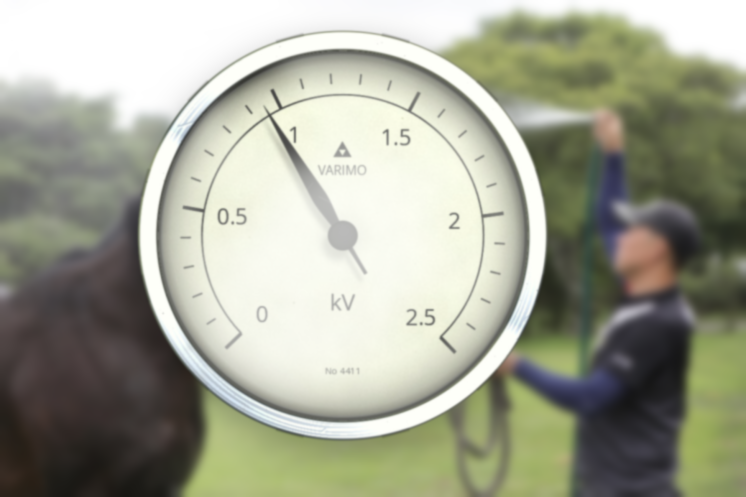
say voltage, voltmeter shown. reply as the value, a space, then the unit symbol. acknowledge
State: 0.95 kV
